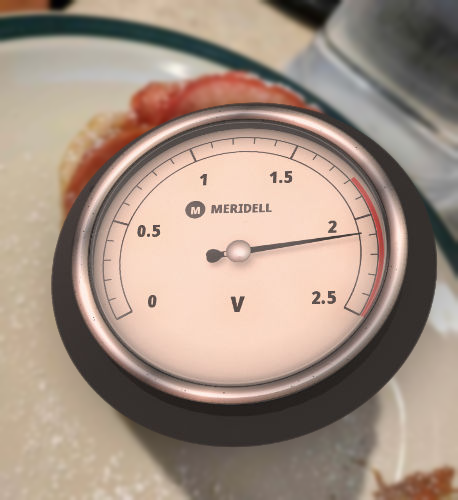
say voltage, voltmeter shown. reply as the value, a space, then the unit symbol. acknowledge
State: 2.1 V
